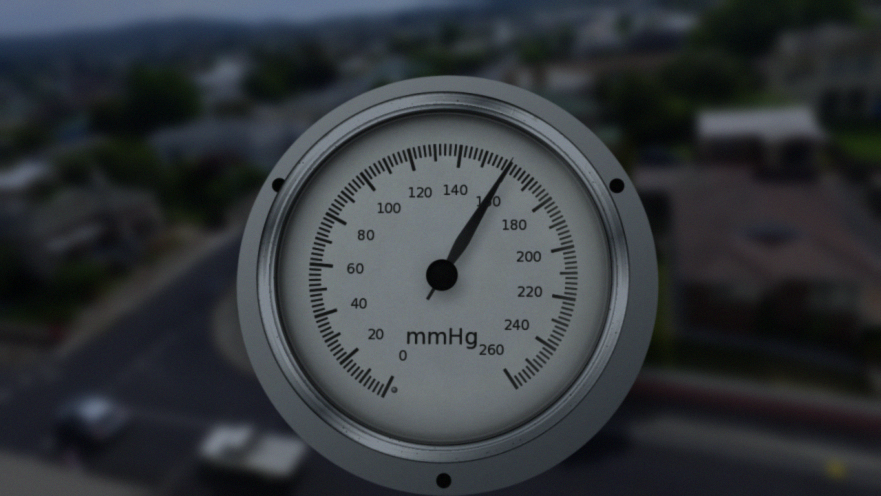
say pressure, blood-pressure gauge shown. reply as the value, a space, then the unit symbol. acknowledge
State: 160 mmHg
